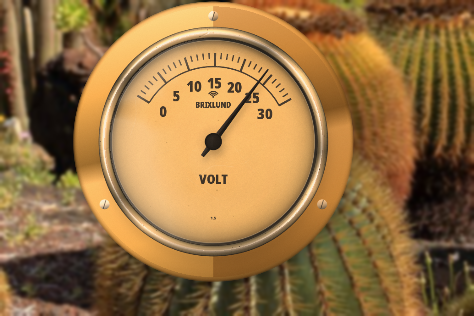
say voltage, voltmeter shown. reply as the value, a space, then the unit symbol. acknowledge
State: 24 V
